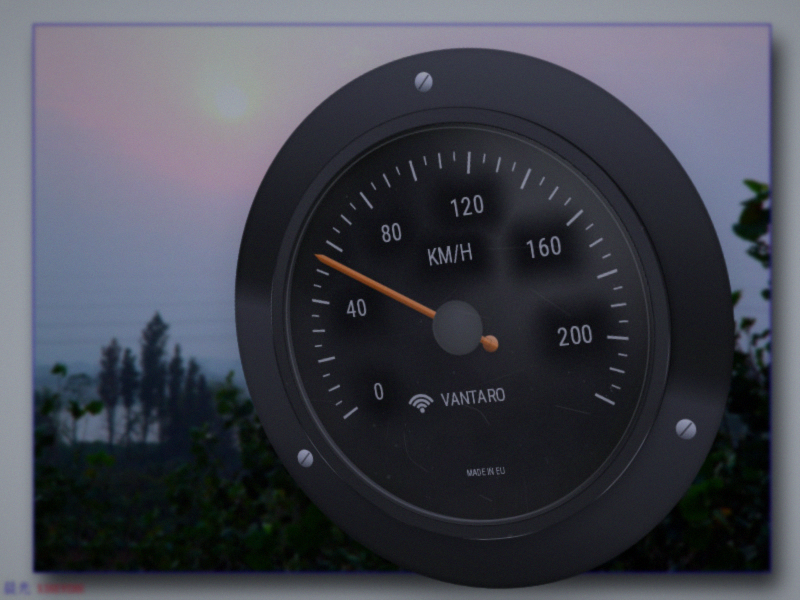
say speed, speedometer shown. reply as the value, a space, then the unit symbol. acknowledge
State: 55 km/h
